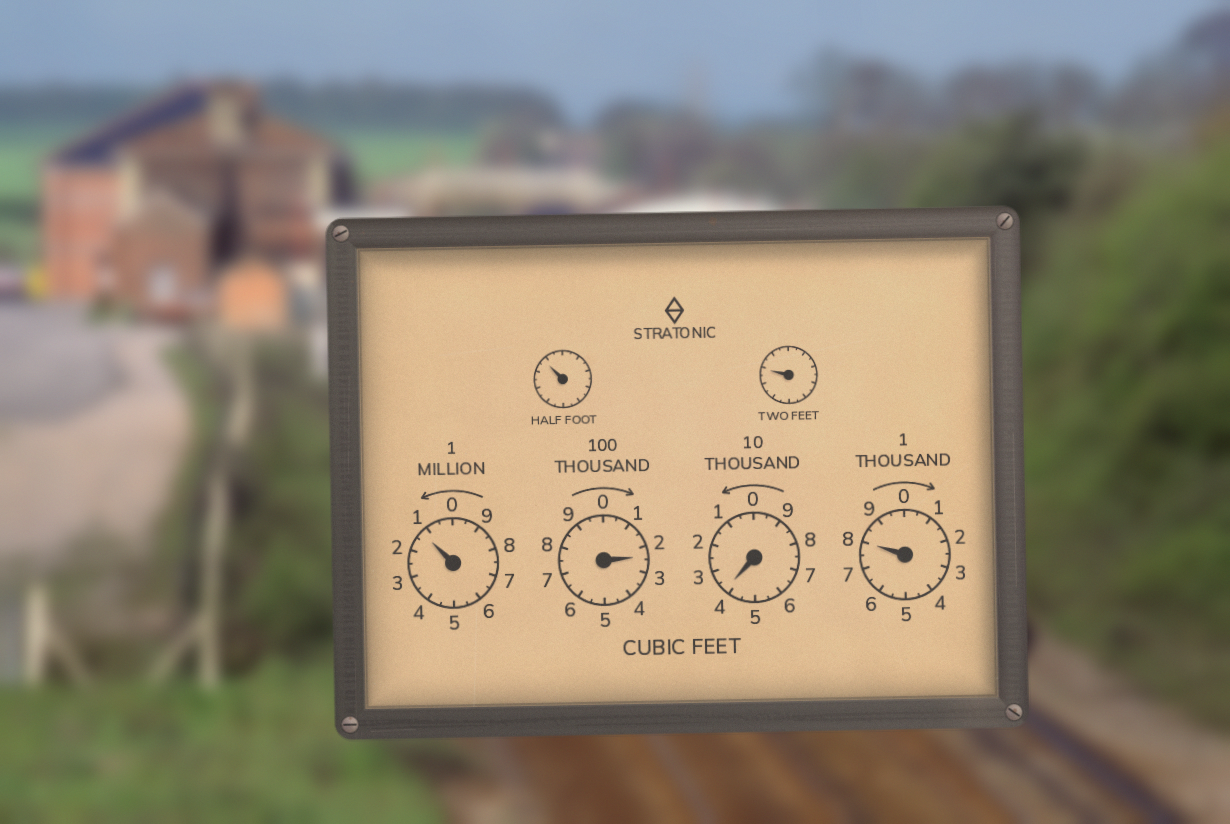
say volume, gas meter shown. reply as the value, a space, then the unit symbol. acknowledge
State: 123800 ft³
